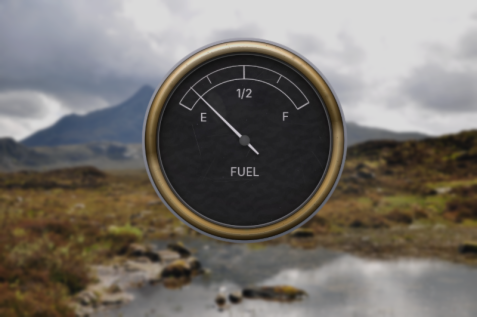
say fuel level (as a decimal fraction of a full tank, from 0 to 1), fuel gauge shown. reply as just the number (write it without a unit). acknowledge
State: 0.125
